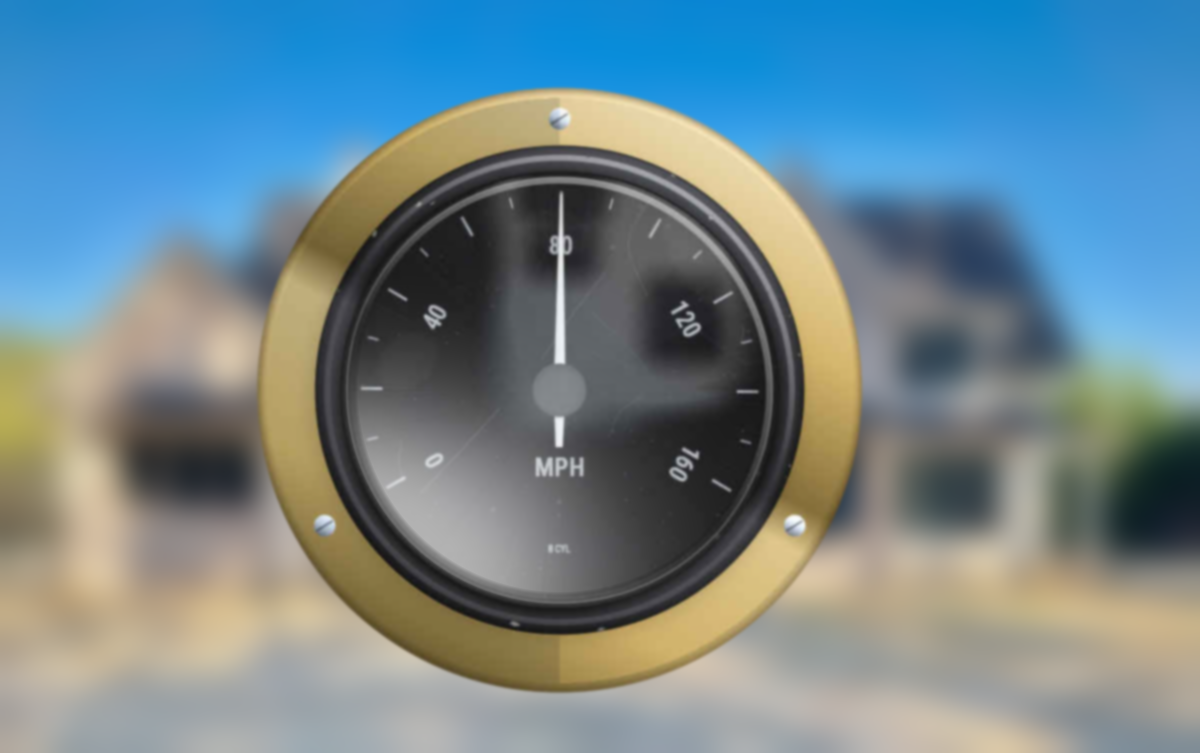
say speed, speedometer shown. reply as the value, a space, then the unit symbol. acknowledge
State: 80 mph
